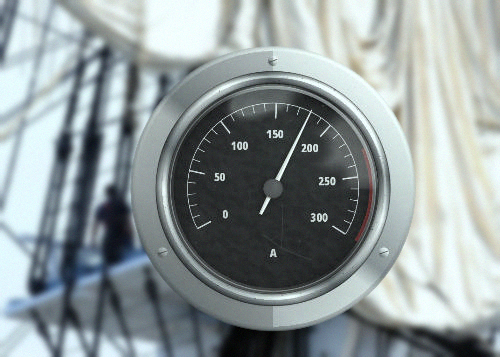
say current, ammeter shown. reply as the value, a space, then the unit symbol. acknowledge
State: 180 A
